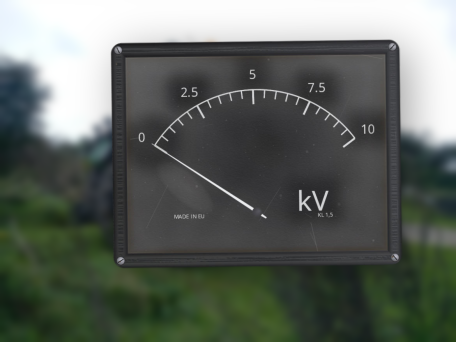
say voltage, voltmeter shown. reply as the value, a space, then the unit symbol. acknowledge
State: 0 kV
